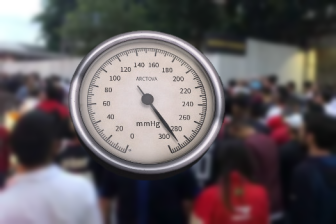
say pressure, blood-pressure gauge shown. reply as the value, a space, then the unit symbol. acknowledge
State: 290 mmHg
